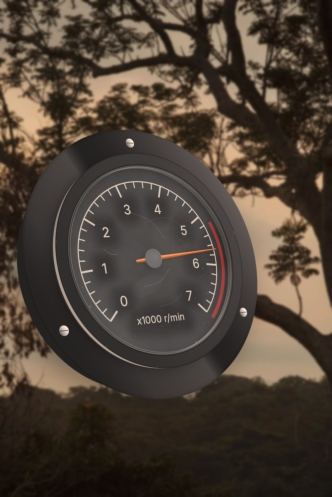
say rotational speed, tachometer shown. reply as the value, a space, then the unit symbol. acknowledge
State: 5700 rpm
